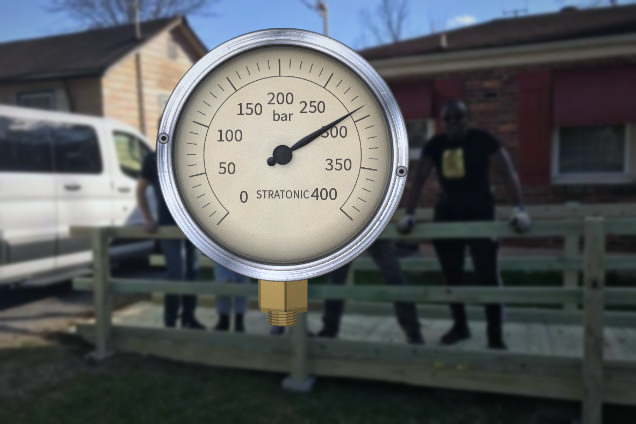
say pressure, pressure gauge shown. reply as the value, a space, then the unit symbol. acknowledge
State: 290 bar
